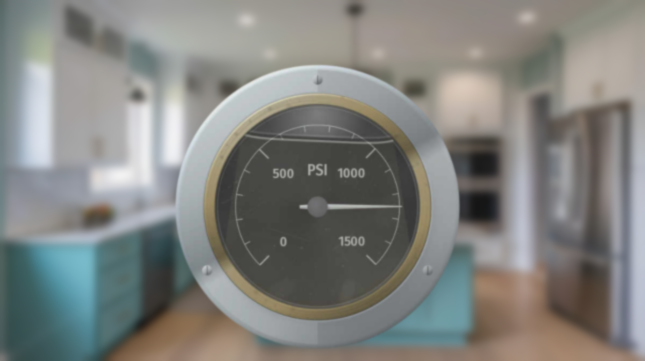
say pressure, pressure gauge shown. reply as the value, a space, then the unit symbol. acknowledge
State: 1250 psi
